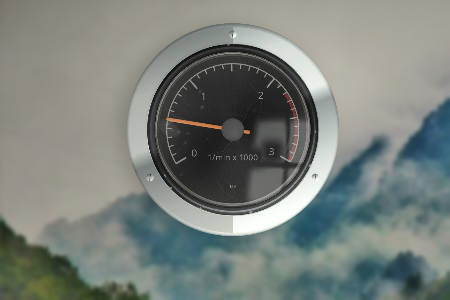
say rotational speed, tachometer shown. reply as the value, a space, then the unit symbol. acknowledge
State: 500 rpm
